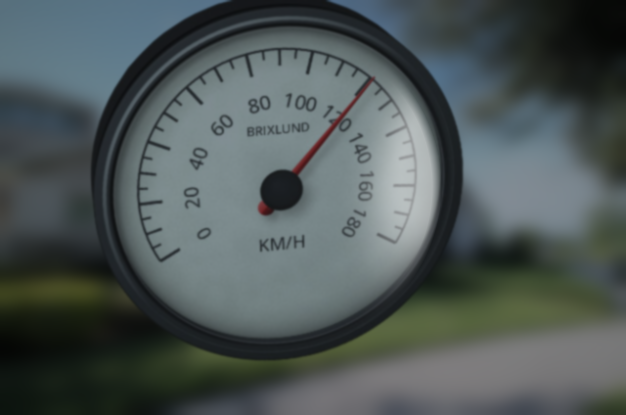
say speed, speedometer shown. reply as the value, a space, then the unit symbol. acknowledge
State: 120 km/h
